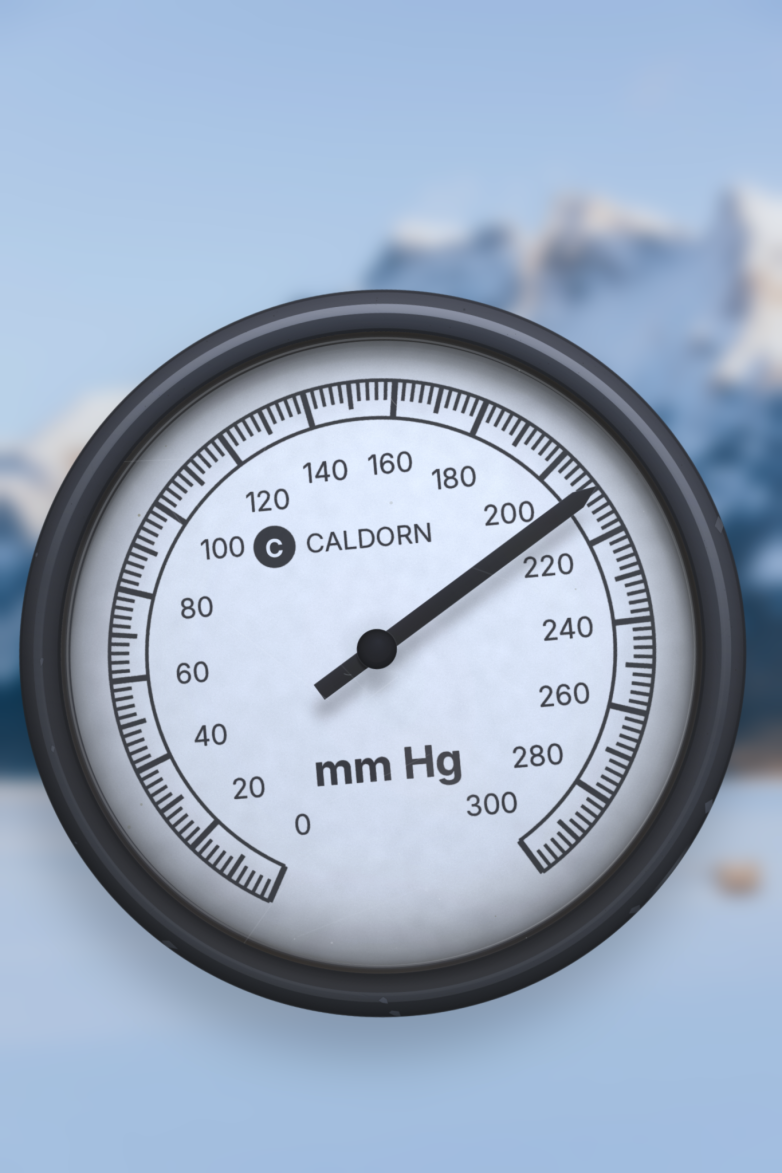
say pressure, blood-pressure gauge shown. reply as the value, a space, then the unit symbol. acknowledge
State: 210 mmHg
